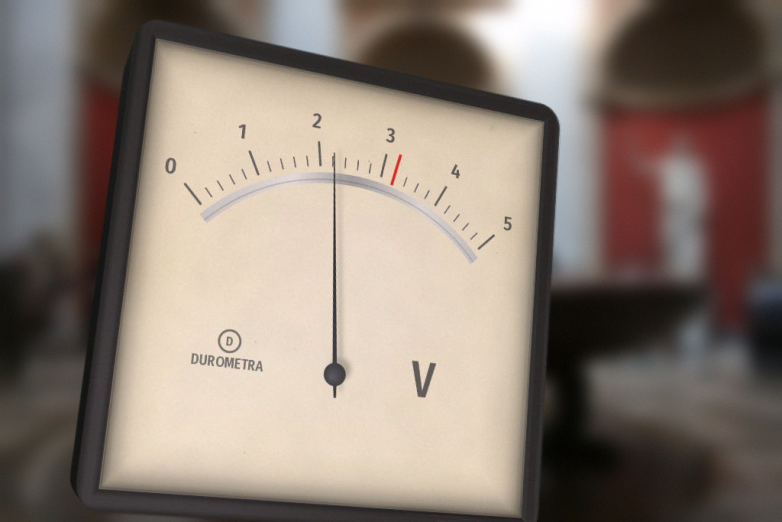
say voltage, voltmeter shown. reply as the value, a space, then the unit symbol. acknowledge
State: 2.2 V
